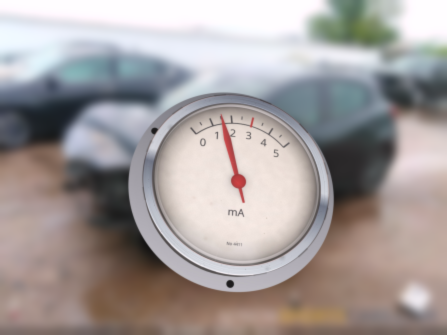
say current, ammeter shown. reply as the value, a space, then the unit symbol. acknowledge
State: 1.5 mA
